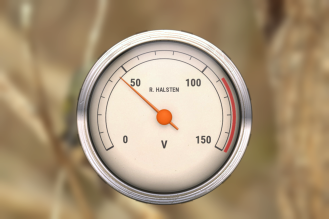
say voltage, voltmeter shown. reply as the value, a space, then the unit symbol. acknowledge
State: 45 V
